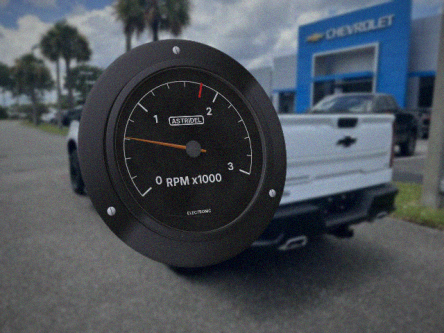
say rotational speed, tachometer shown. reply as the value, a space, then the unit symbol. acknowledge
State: 600 rpm
